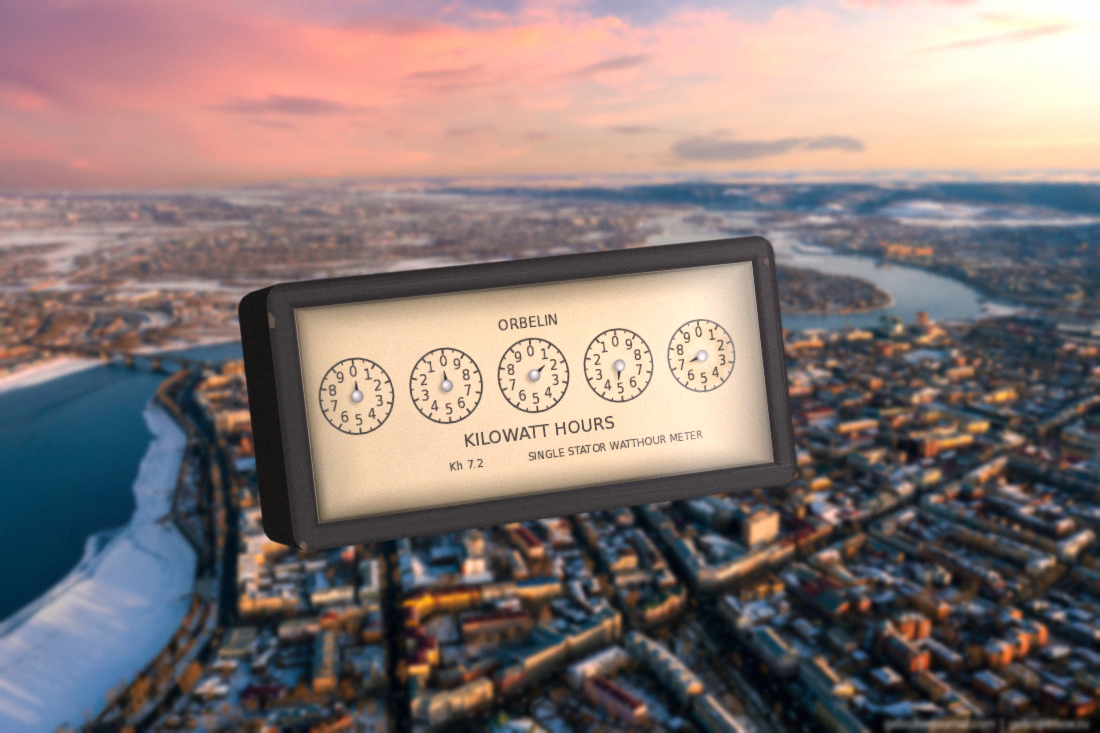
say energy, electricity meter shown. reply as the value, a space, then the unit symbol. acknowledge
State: 147 kWh
